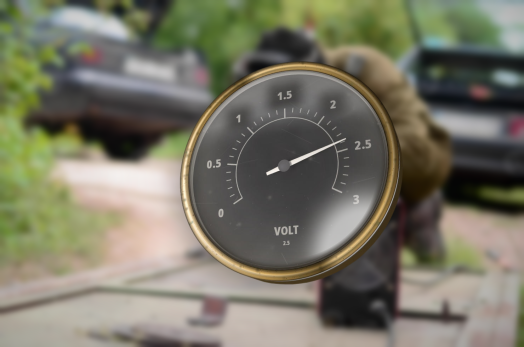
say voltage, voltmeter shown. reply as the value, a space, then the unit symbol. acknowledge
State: 2.4 V
